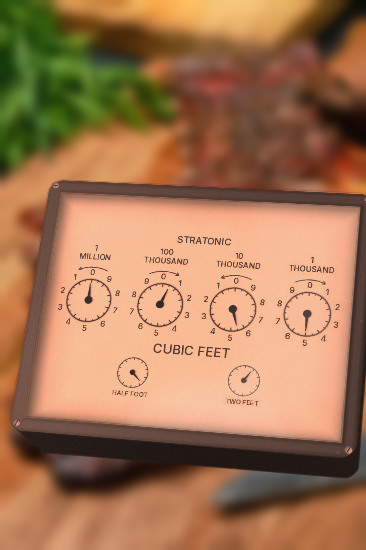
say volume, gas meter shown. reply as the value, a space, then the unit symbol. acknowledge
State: 5500 ft³
